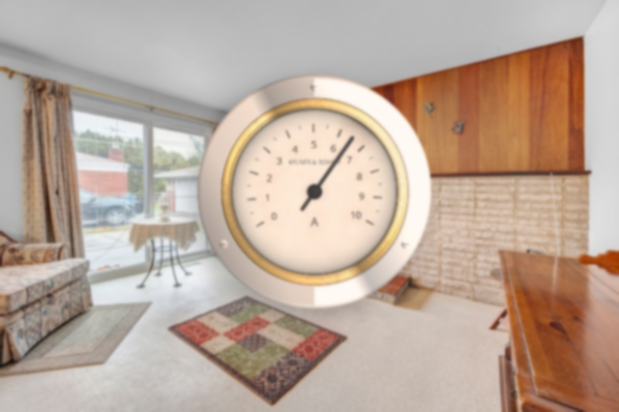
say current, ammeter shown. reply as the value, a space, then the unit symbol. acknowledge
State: 6.5 A
